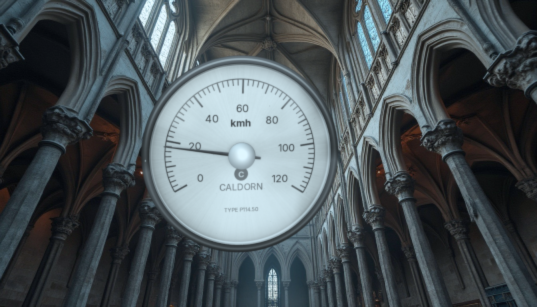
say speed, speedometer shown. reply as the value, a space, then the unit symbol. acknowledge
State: 18 km/h
